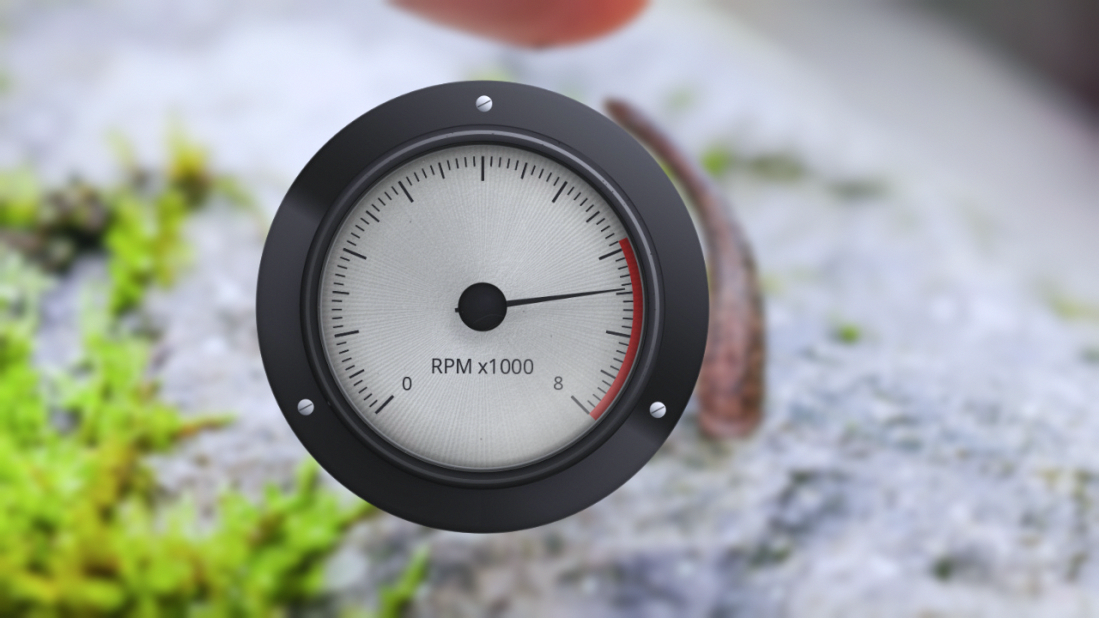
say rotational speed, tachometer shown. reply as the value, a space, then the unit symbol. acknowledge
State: 6450 rpm
